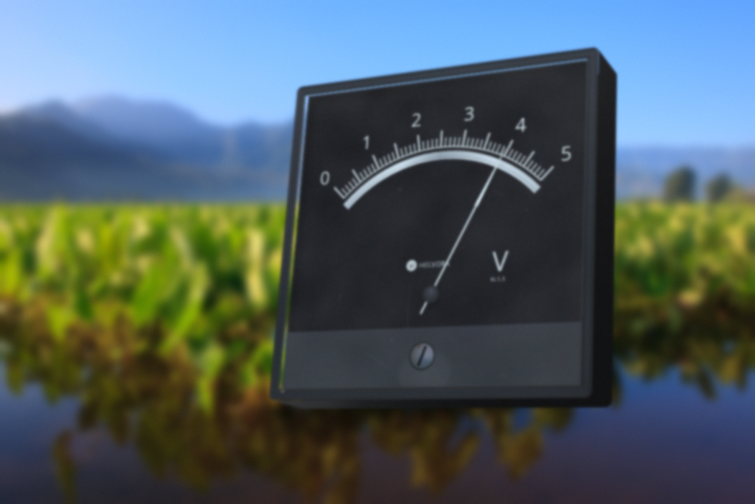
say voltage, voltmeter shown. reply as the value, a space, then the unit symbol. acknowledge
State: 4 V
